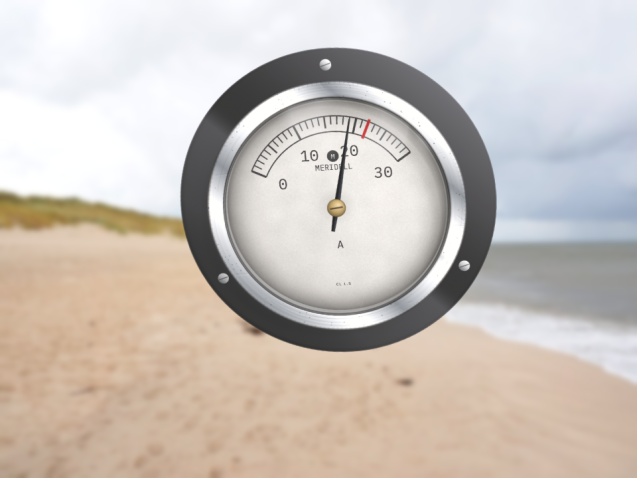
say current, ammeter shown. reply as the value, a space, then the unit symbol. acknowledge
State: 19 A
